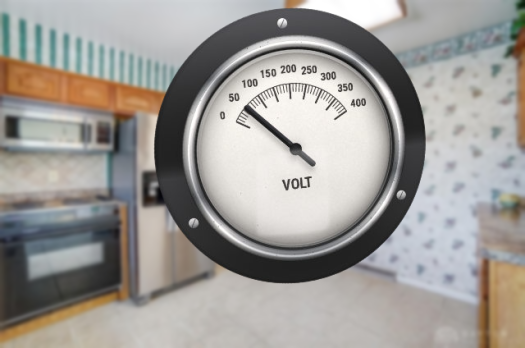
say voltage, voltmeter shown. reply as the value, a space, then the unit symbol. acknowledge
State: 50 V
